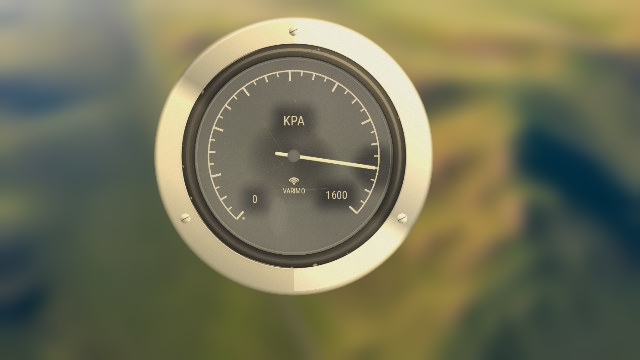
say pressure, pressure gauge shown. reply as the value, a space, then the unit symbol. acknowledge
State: 1400 kPa
